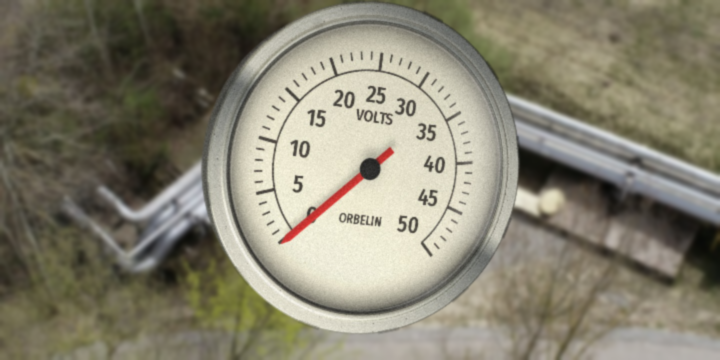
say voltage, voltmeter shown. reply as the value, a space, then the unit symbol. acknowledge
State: 0 V
